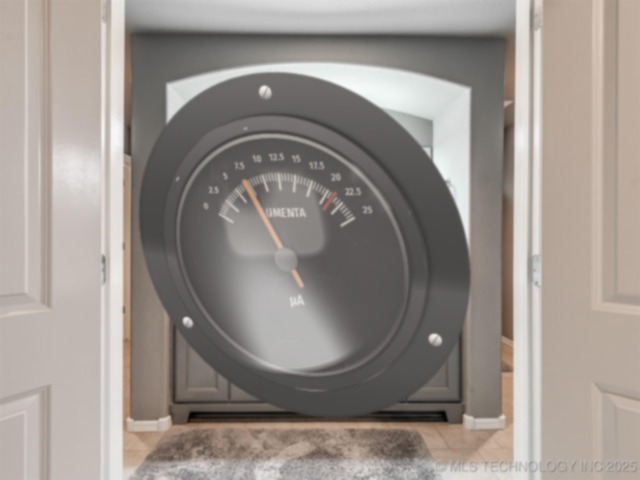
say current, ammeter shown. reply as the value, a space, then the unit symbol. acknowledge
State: 7.5 µA
